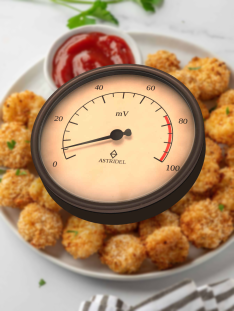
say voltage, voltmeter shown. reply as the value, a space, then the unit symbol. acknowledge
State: 5 mV
